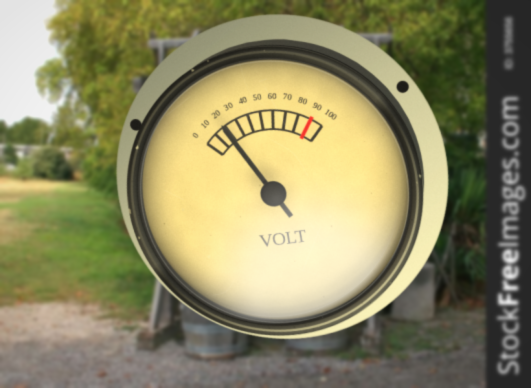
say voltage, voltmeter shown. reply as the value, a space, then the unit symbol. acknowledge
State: 20 V
